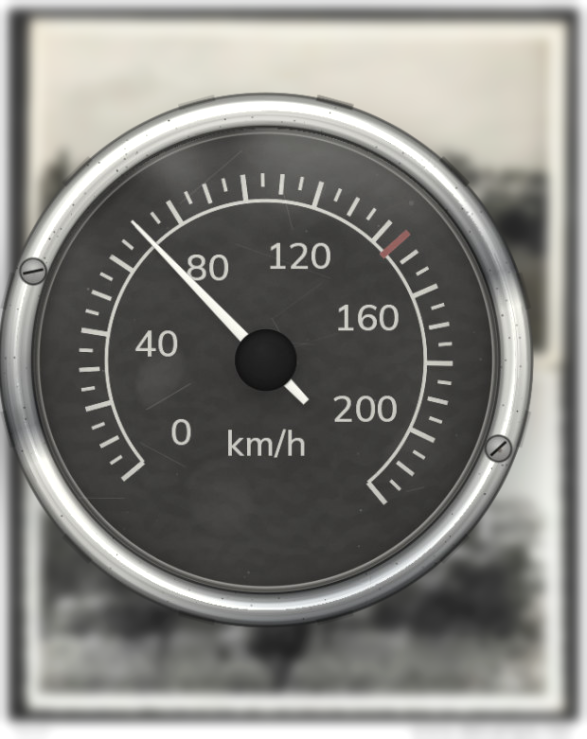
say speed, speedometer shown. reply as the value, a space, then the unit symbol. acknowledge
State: 70 km/h
